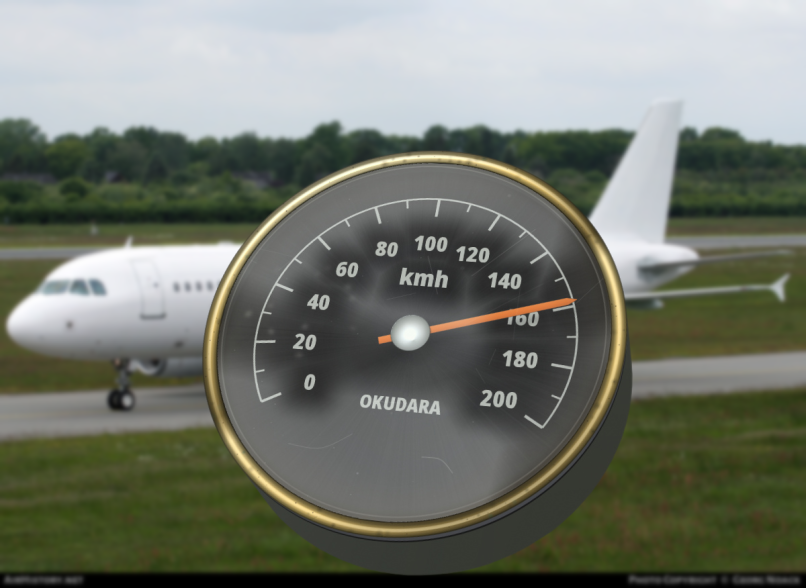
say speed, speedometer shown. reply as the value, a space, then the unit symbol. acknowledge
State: 160 km/h
